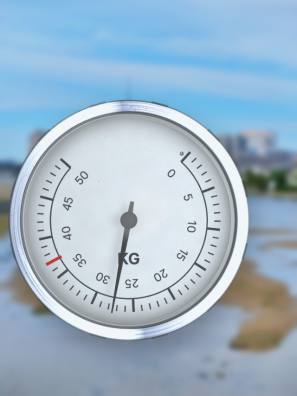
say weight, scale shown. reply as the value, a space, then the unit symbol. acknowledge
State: 27.5 kg
